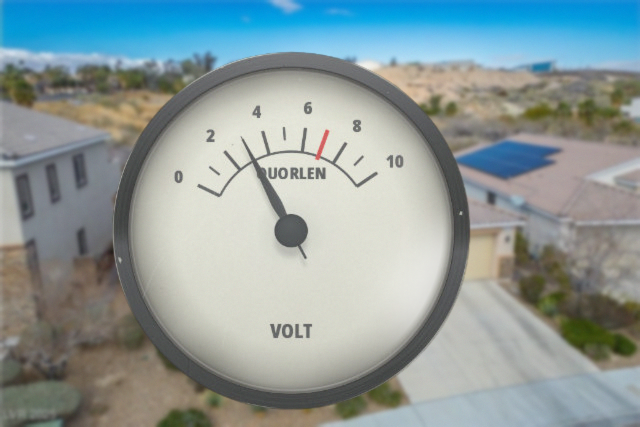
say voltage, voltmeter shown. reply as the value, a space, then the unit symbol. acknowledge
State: 3 V
